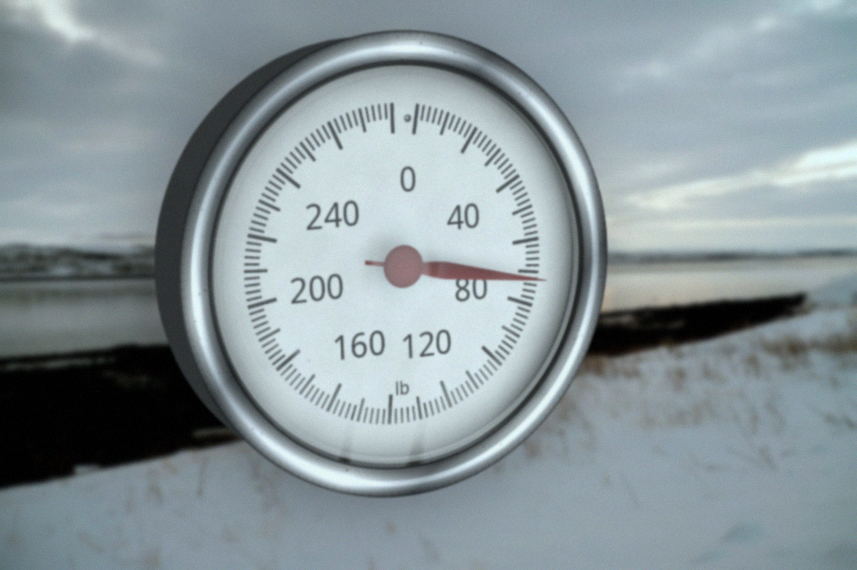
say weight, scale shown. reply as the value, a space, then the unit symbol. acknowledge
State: 72 lb
